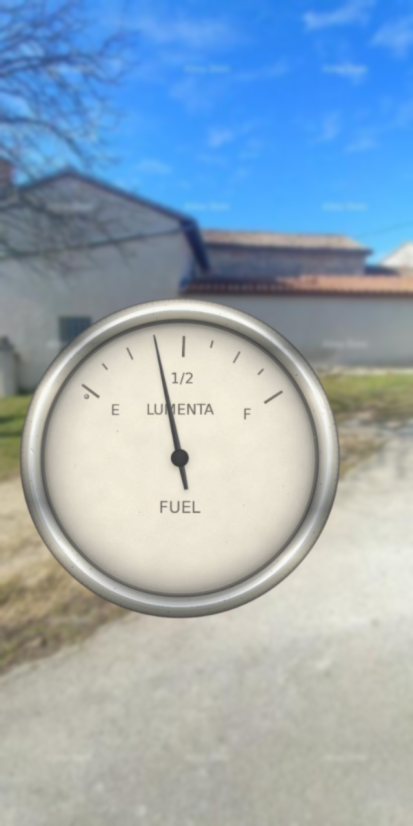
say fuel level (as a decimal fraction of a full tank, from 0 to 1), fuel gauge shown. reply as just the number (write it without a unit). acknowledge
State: 0.375
